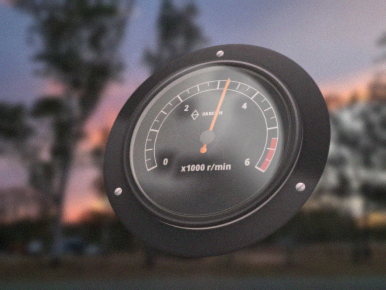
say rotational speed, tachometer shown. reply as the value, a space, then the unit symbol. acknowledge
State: 3250 rpm
